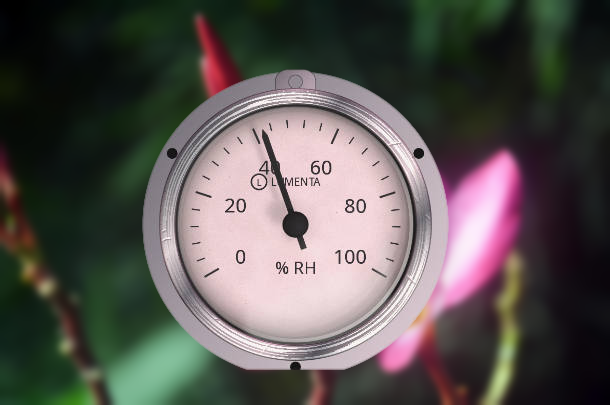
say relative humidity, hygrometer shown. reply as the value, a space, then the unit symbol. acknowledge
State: 42 %
